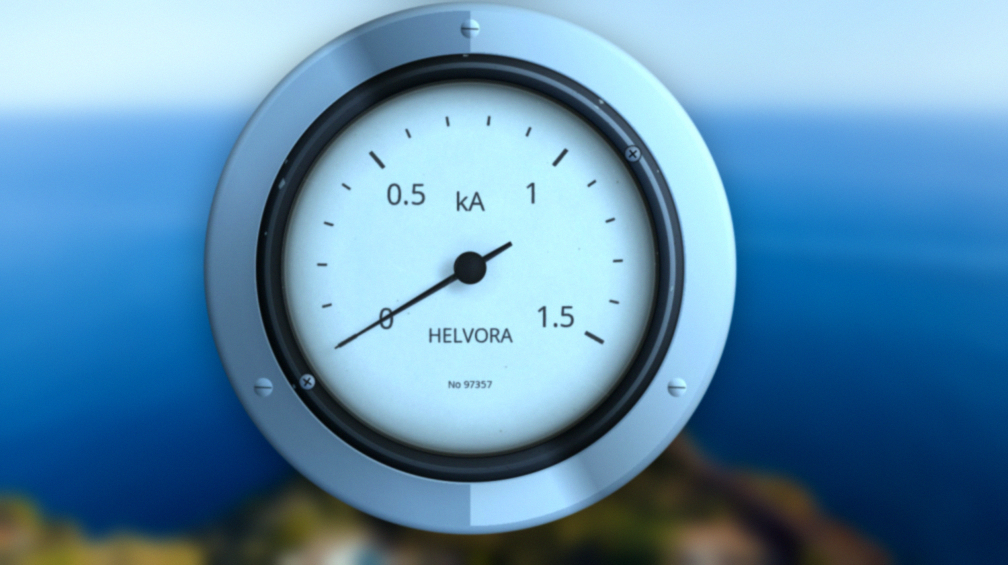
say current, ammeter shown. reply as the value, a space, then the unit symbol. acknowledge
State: 0 kA
